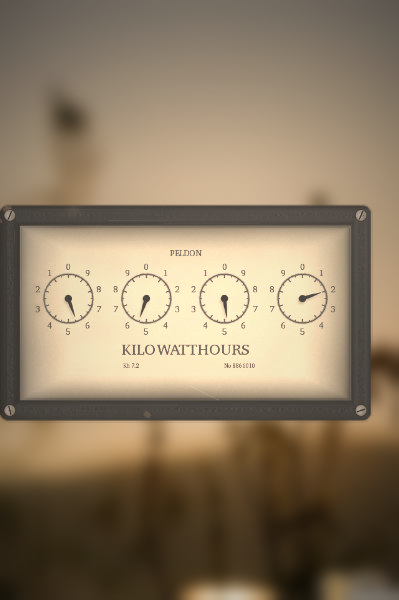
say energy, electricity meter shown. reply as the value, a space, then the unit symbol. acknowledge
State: 5552 kWh
